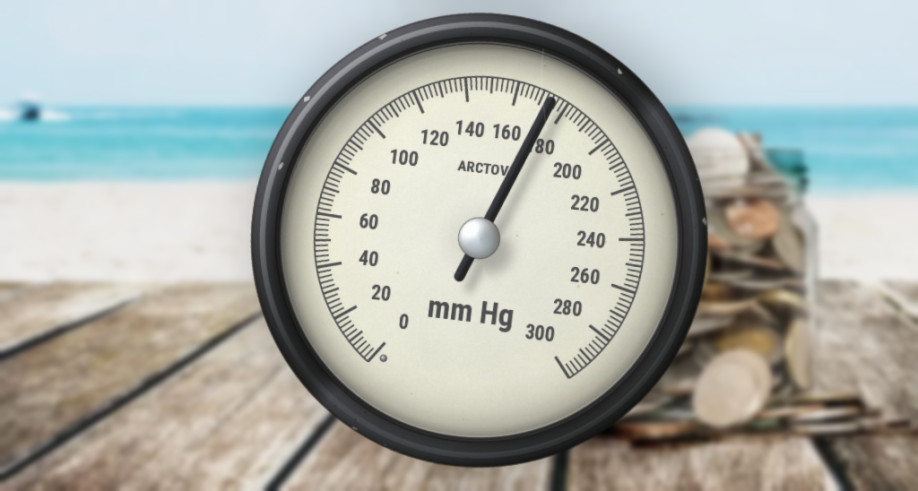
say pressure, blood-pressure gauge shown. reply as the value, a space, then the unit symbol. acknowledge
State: 174 mmHg
